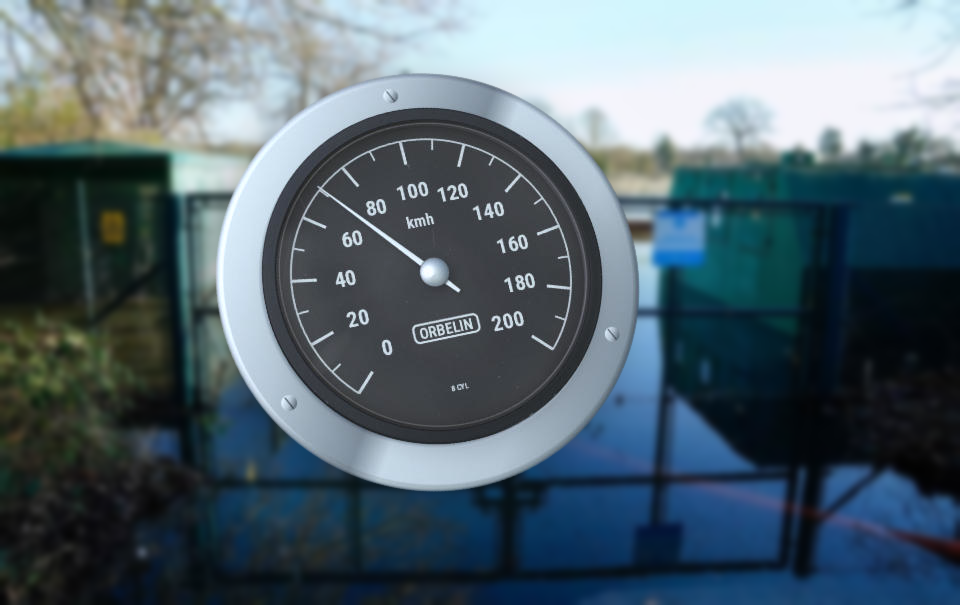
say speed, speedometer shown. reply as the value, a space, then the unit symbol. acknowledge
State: 70 km/h
